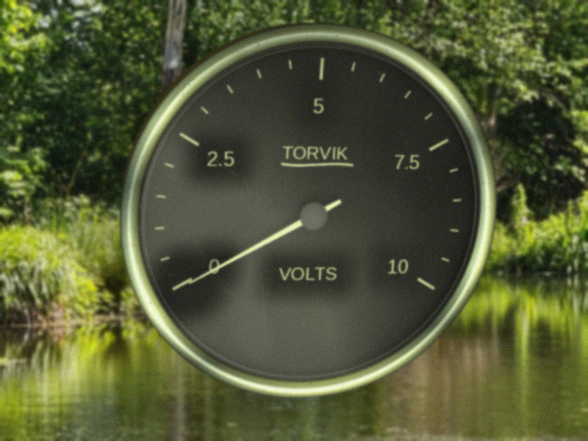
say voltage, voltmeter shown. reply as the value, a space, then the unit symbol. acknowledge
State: 0 V
